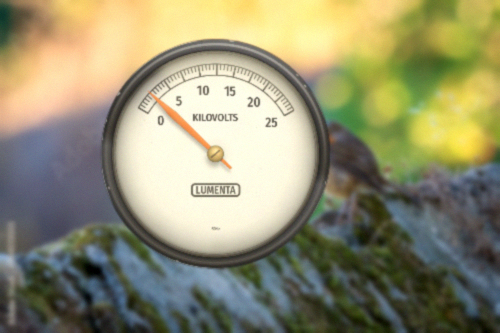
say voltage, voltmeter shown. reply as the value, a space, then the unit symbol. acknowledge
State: 2.5 kV
